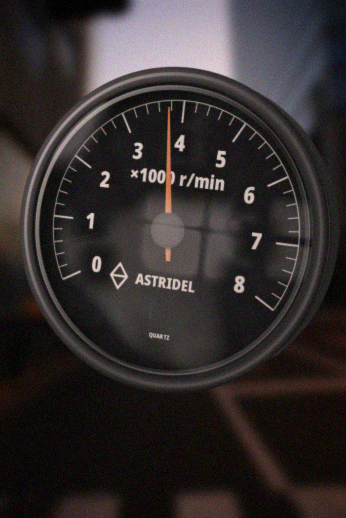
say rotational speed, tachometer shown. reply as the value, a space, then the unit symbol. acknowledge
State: 3800 rpm
